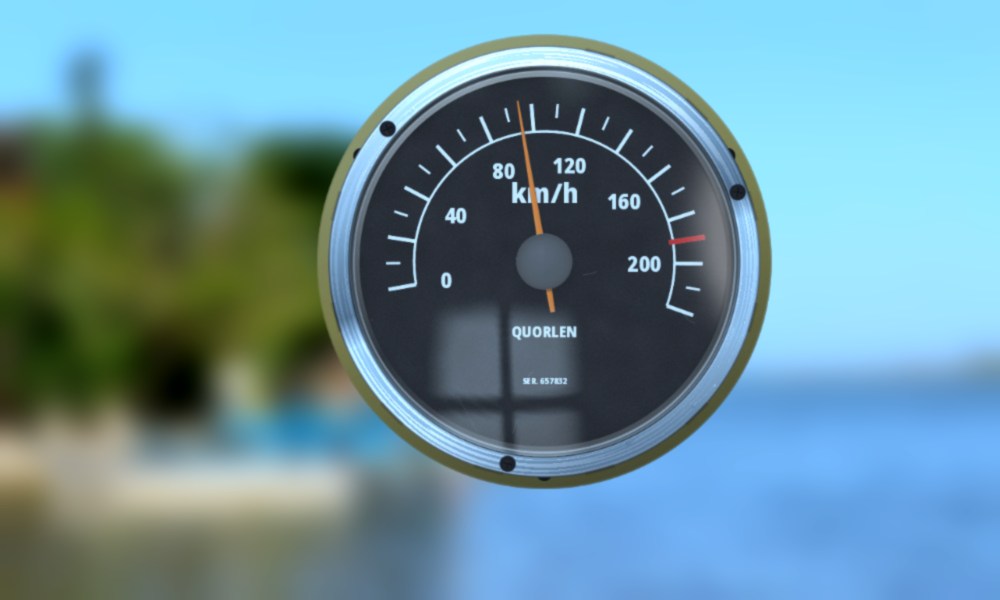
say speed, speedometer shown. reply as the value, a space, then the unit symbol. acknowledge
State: 95 km/h
